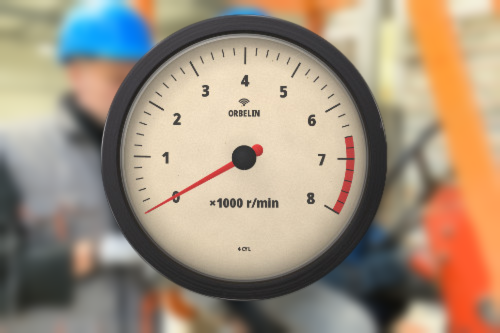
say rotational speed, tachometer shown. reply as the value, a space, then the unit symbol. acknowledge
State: 0 rpm
